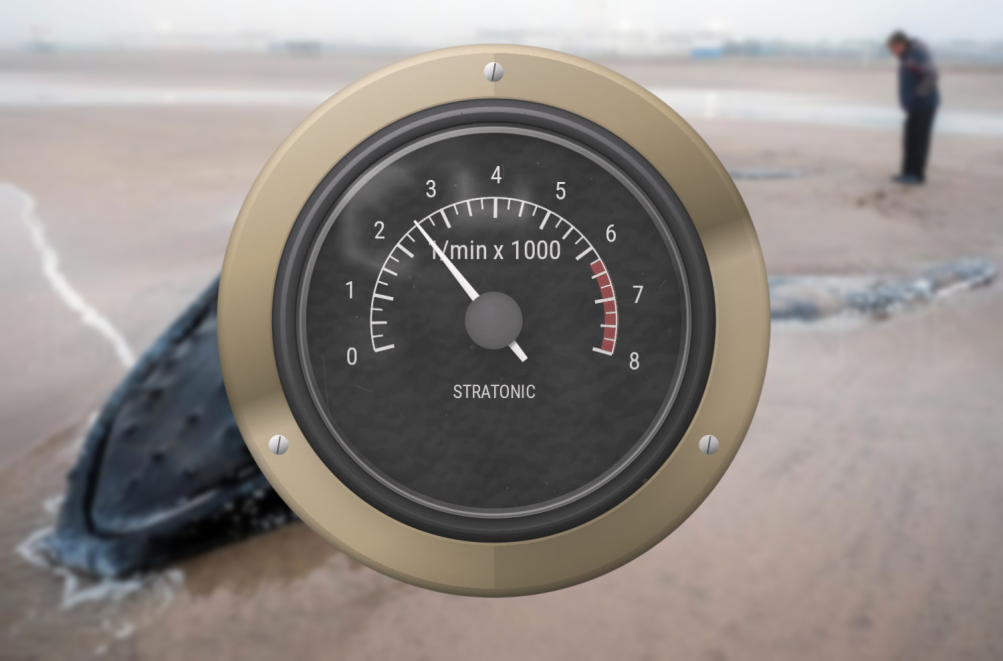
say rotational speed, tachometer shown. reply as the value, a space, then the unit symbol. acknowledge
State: 2500 rpm
